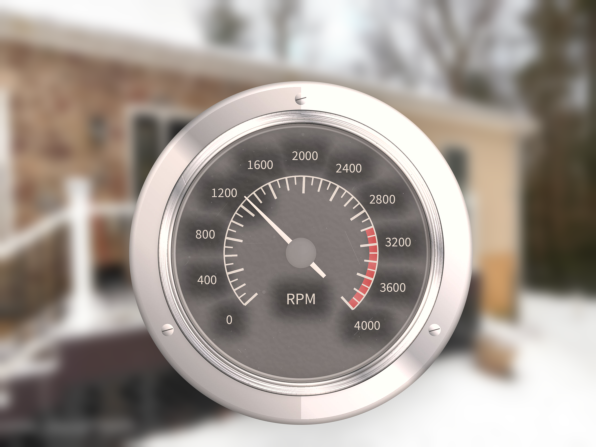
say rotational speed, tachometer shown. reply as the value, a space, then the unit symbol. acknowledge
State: 1300 rpm
